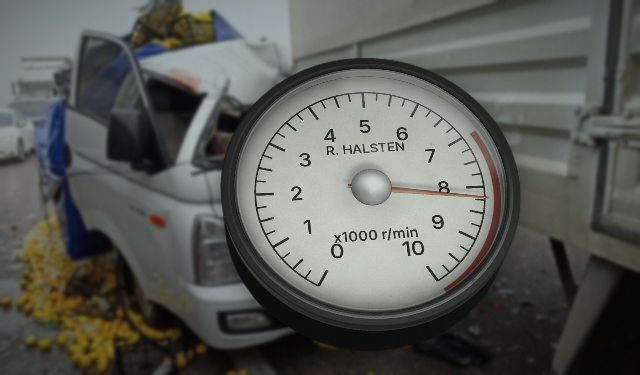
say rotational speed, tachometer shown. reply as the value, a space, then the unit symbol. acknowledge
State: 8250 rpm
